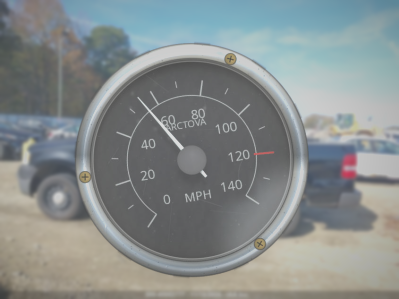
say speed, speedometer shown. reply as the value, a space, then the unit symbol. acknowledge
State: 55 mph
